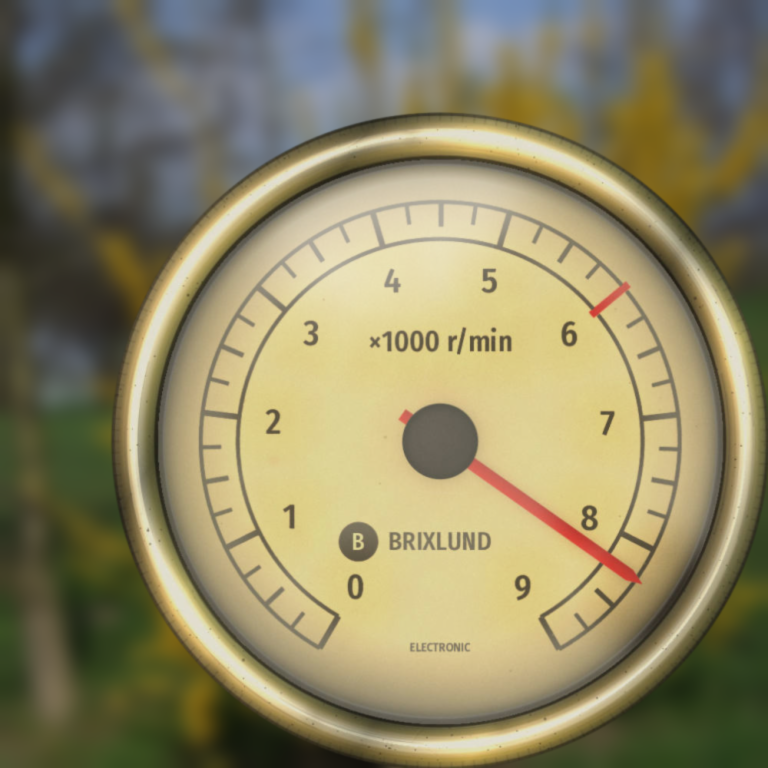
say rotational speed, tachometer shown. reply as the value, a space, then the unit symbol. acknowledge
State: 8250 rpm
